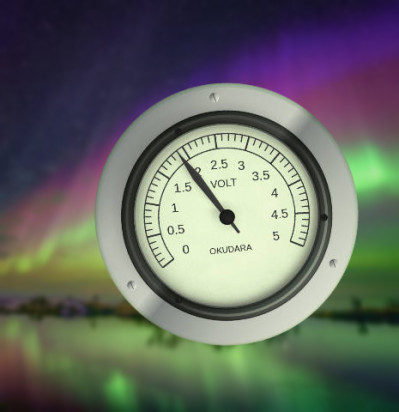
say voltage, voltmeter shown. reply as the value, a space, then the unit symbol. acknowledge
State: 1.9 V
